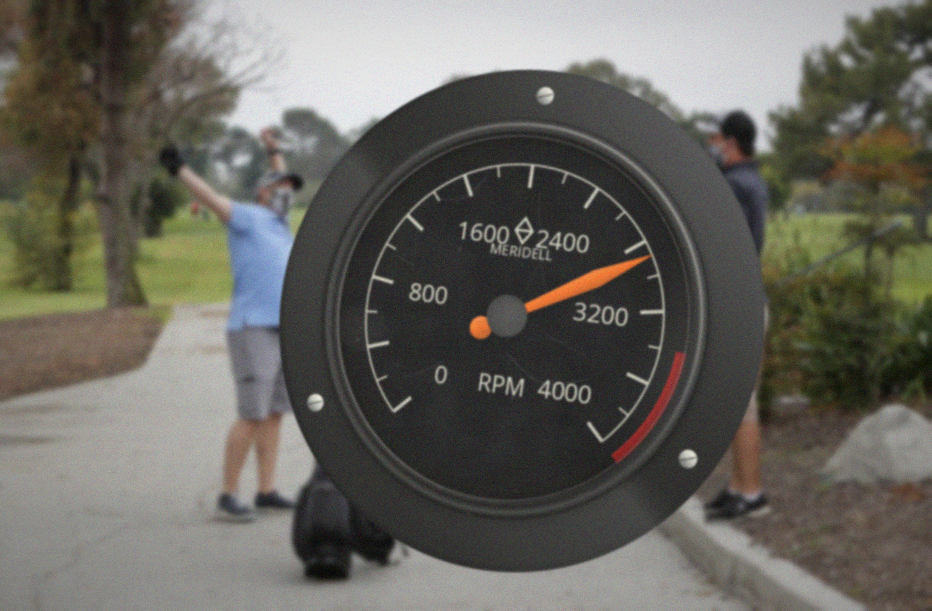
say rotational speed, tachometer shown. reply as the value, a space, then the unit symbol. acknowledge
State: 2900 rpm
